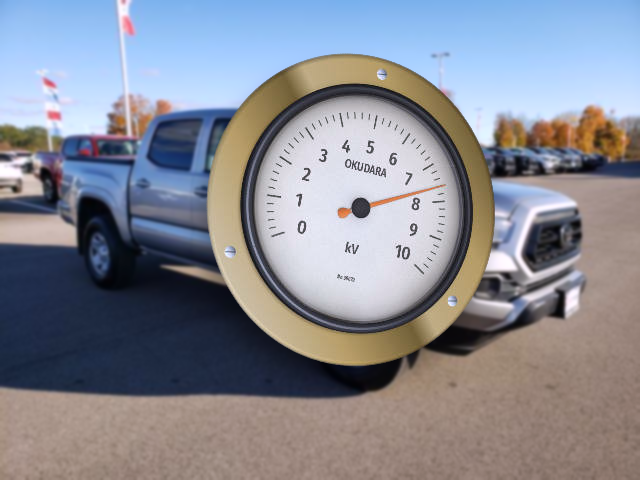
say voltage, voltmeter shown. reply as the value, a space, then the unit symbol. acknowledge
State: 7.6 kV
